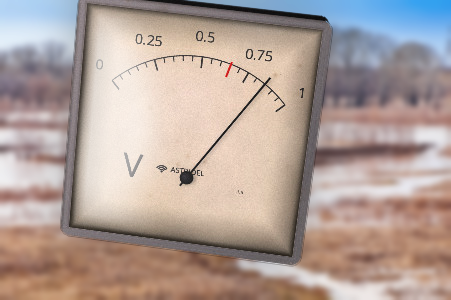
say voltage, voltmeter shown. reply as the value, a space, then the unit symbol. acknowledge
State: 0.85 V
